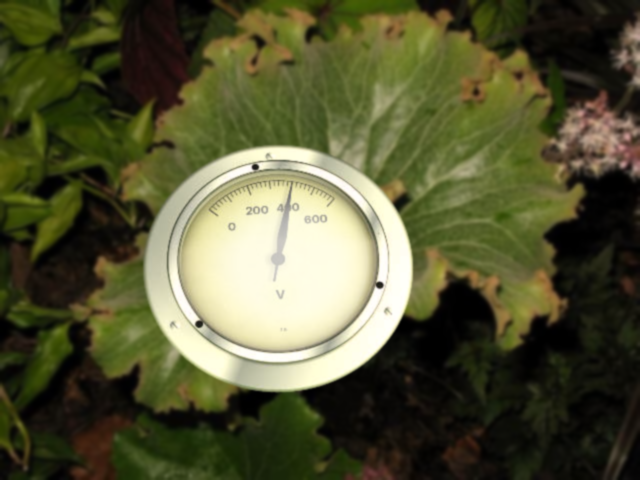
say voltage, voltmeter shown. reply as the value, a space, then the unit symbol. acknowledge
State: 400 V
